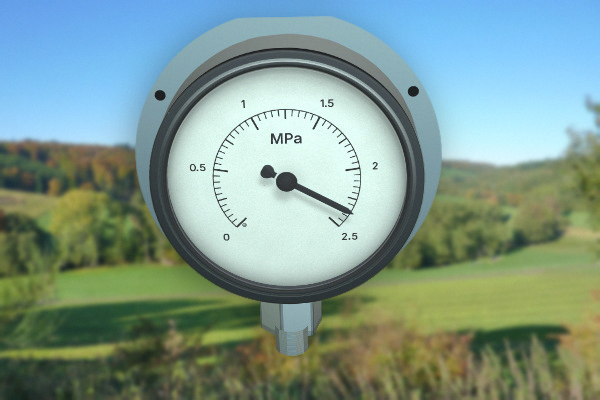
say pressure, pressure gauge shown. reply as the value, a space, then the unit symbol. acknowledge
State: 2.35 MPa
